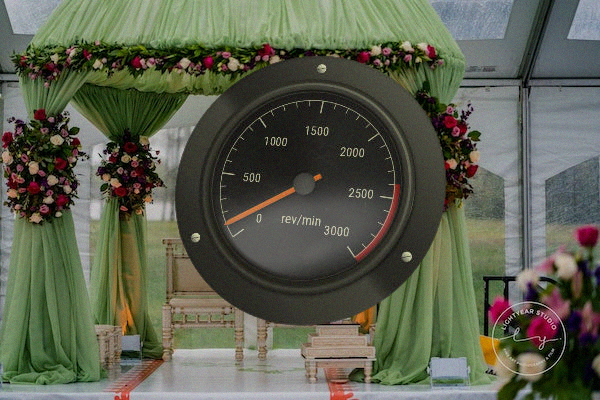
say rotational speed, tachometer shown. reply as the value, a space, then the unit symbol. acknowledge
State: 100 rpm
